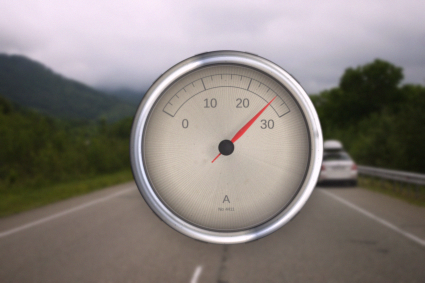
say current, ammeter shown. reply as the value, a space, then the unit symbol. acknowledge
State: 26 A
